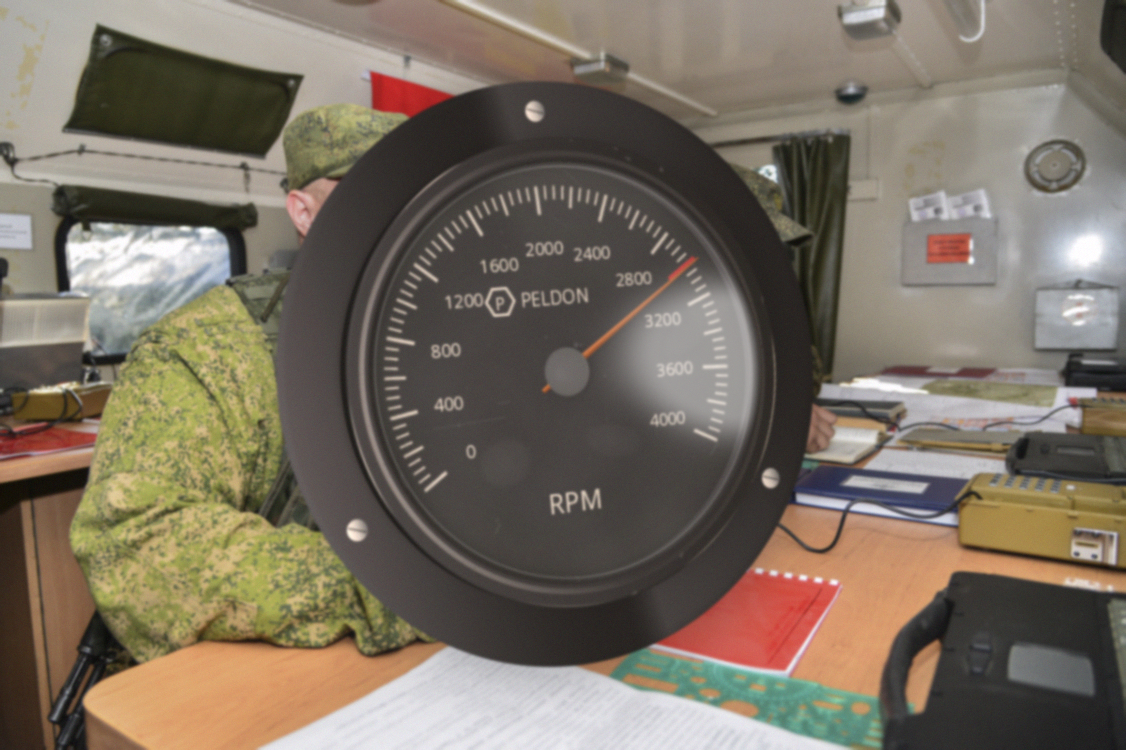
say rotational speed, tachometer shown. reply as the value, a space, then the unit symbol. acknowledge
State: 3000 rpm
